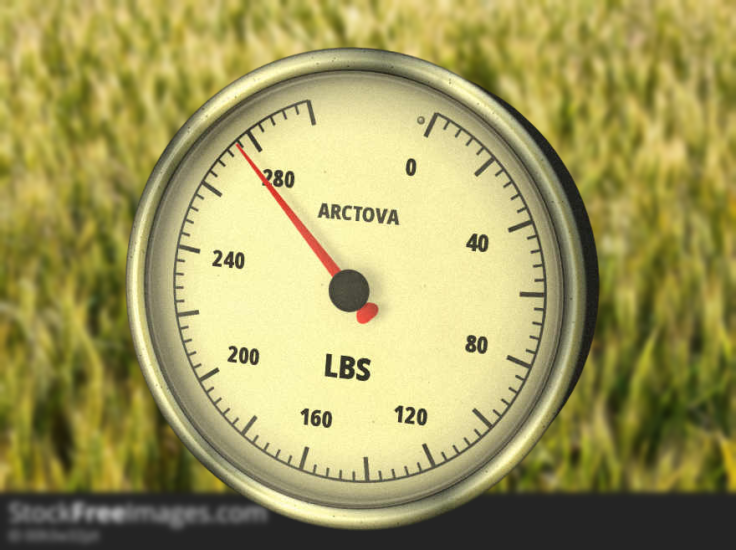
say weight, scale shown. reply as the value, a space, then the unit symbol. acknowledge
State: 276 lb
